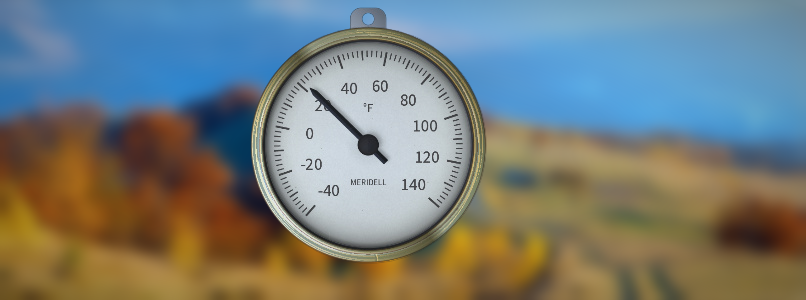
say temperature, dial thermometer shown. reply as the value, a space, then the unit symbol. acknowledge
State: 22 °F
